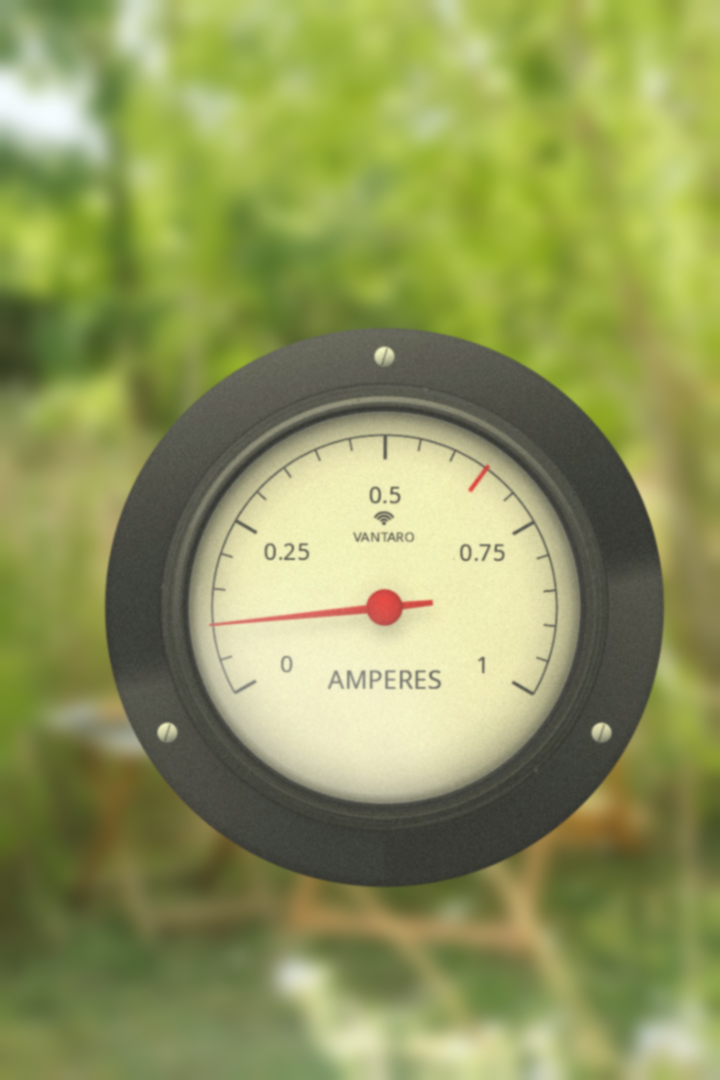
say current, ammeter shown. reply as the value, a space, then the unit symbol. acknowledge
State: 0.1 A
